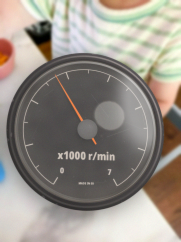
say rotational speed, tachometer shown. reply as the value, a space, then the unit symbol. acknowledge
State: 2750 rpm
